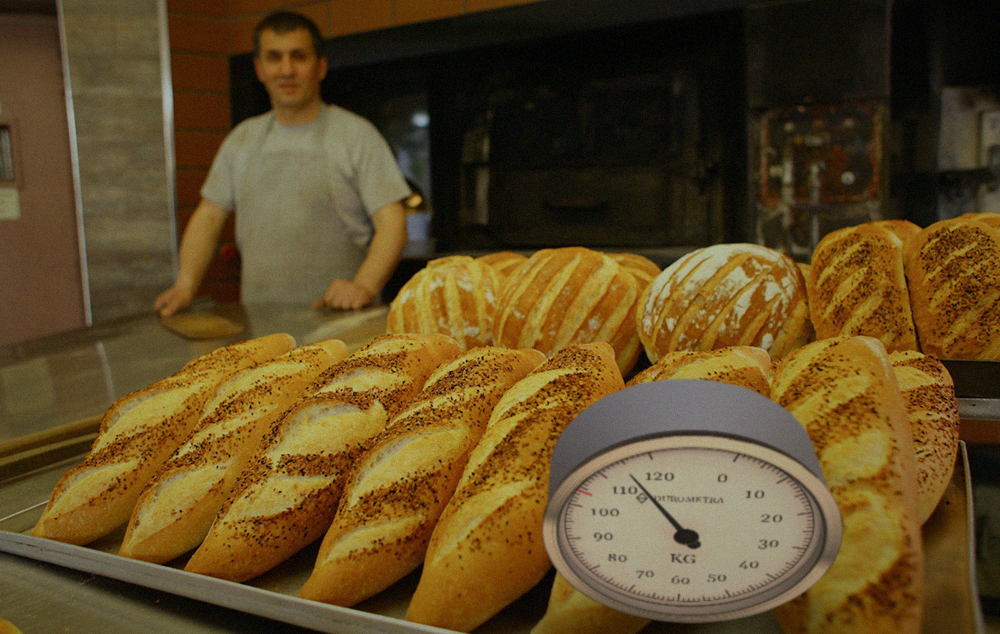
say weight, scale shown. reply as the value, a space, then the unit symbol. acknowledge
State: 115 kg
